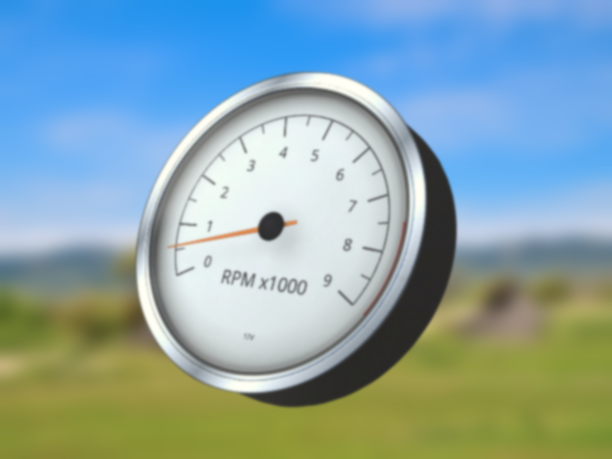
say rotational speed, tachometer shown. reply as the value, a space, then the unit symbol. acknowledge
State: 500 rpm
